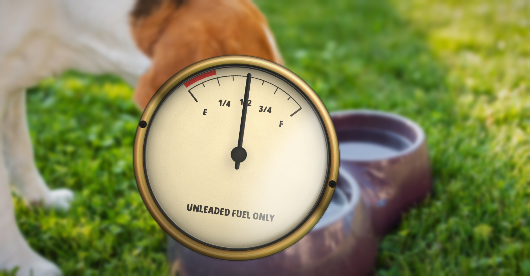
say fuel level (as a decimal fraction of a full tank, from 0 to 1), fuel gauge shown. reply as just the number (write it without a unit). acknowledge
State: 0.5
